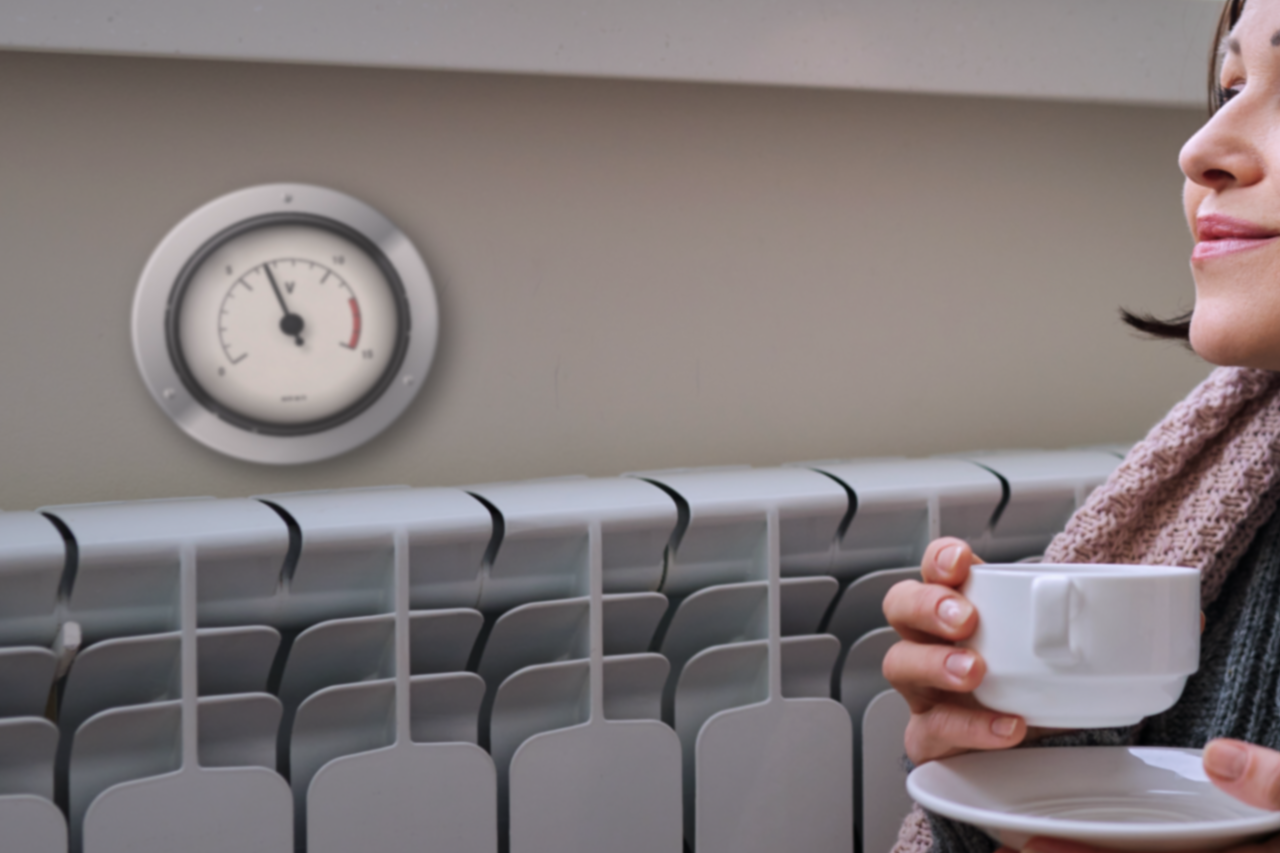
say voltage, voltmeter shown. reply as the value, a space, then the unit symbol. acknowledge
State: 6.5 V
